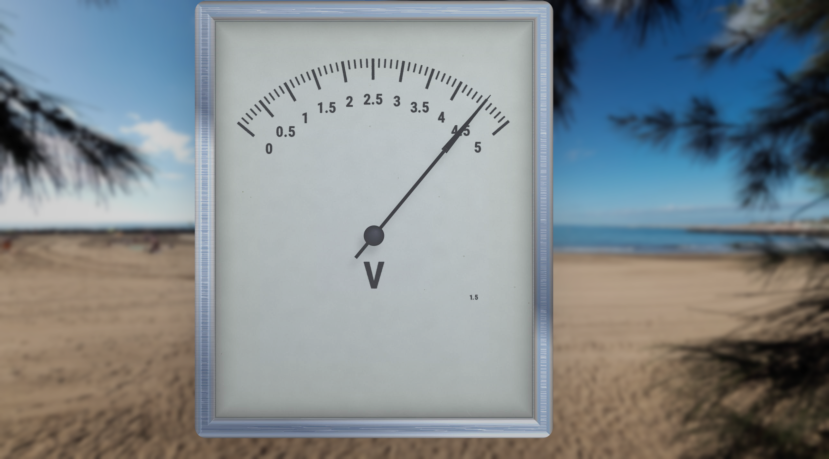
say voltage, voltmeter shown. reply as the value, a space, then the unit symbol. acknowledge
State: 4.5 V
